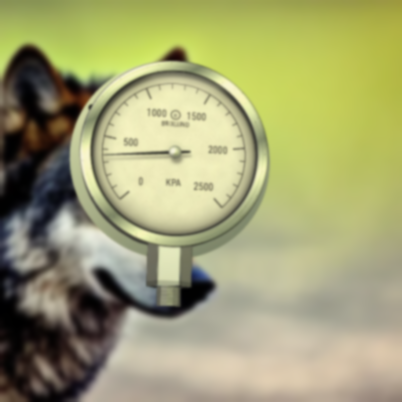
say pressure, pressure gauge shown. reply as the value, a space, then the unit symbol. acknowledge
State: 350 kPa
